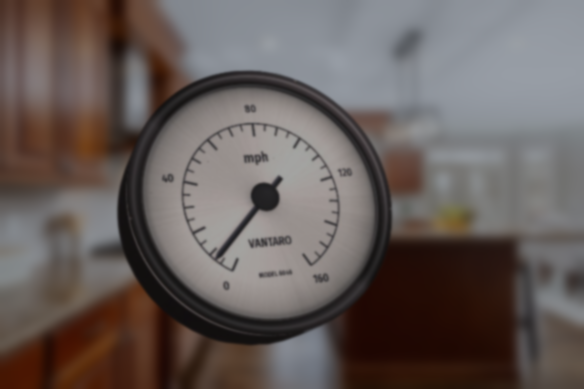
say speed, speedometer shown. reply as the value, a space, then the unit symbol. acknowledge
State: 7.5 mph
